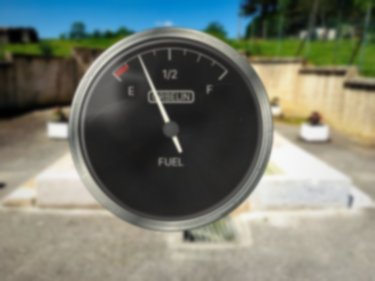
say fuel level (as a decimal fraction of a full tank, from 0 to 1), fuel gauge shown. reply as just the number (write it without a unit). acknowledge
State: 0.25
